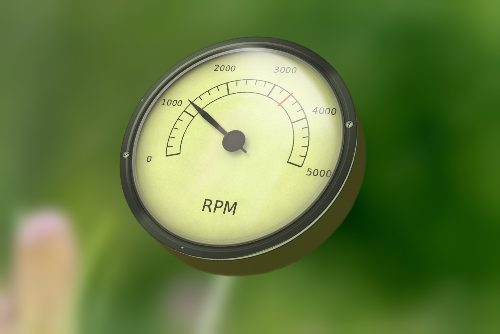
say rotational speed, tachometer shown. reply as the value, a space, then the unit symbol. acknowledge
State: 1200 rpm
